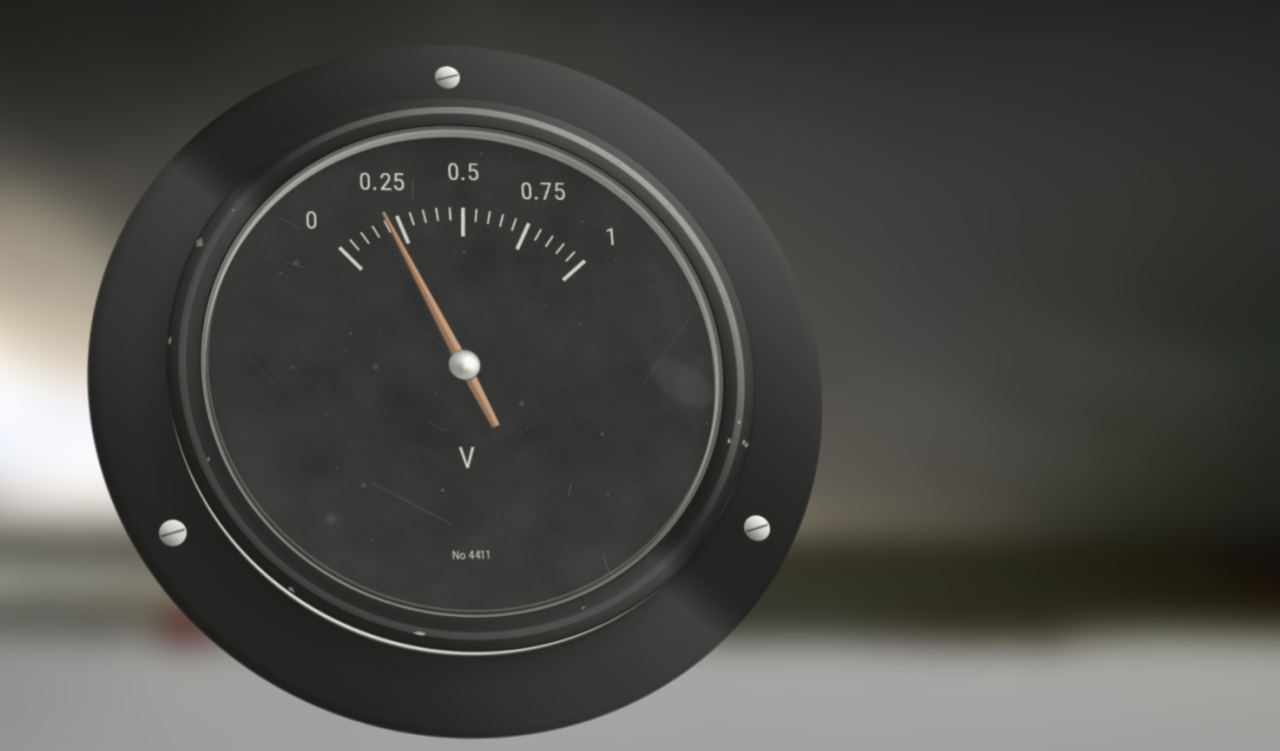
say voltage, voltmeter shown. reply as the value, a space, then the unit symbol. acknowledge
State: 0.2 V
